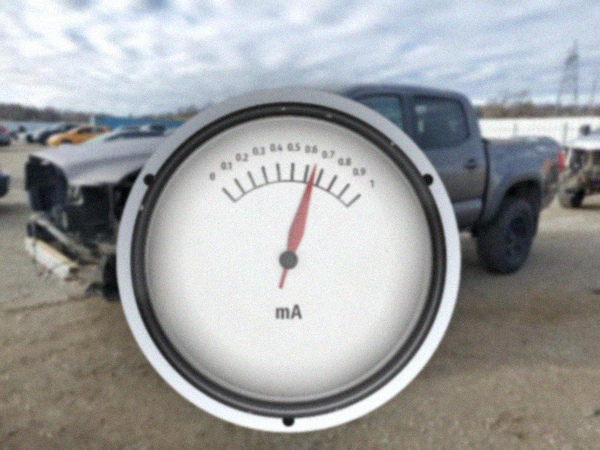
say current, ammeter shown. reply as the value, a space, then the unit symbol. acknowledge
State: 0.65 mA
